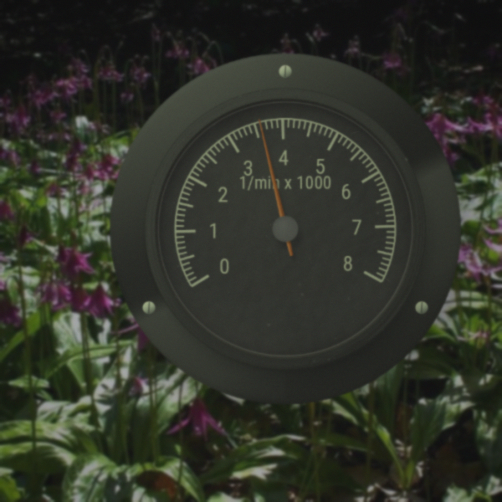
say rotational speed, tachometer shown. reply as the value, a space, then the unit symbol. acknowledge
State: 3600 rpm
